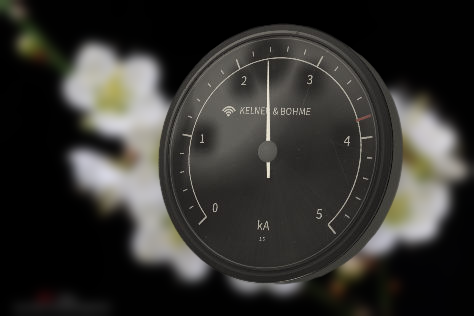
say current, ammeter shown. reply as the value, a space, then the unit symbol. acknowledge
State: 2.4 kA
